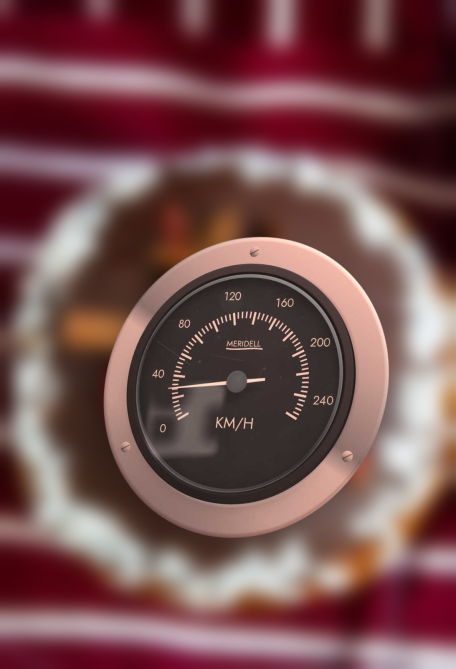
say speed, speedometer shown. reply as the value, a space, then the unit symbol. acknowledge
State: 28 km/h
